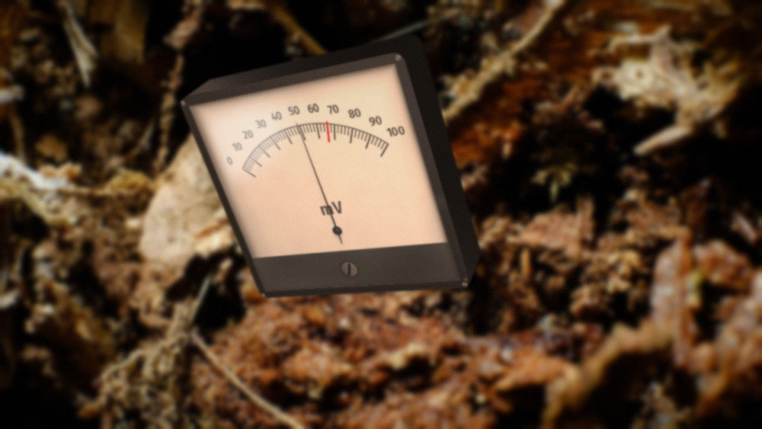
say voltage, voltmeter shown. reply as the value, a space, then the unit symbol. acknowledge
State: 50 mV
